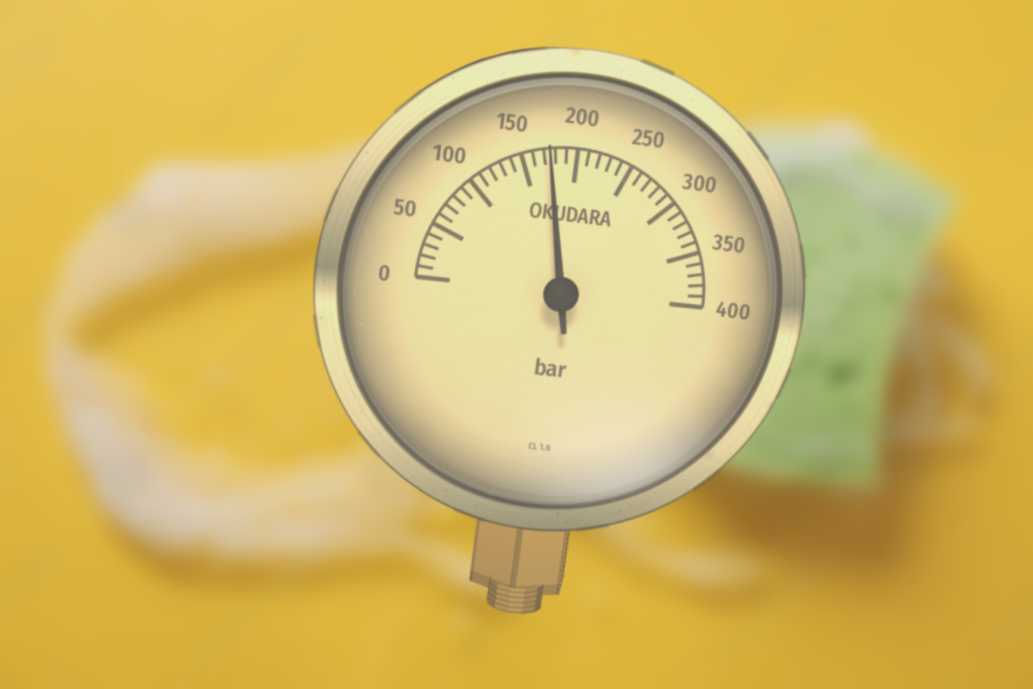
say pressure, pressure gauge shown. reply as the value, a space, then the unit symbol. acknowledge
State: 175 bar
